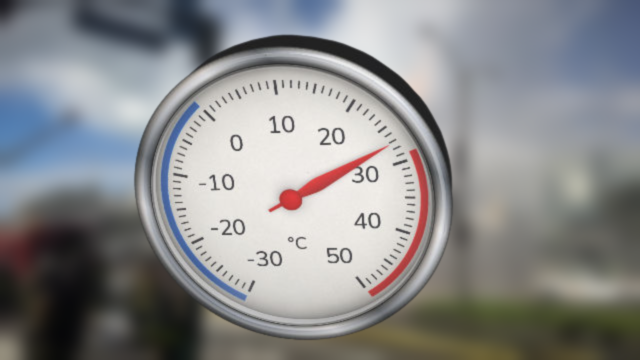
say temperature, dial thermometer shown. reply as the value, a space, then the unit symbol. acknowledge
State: 27 °C
